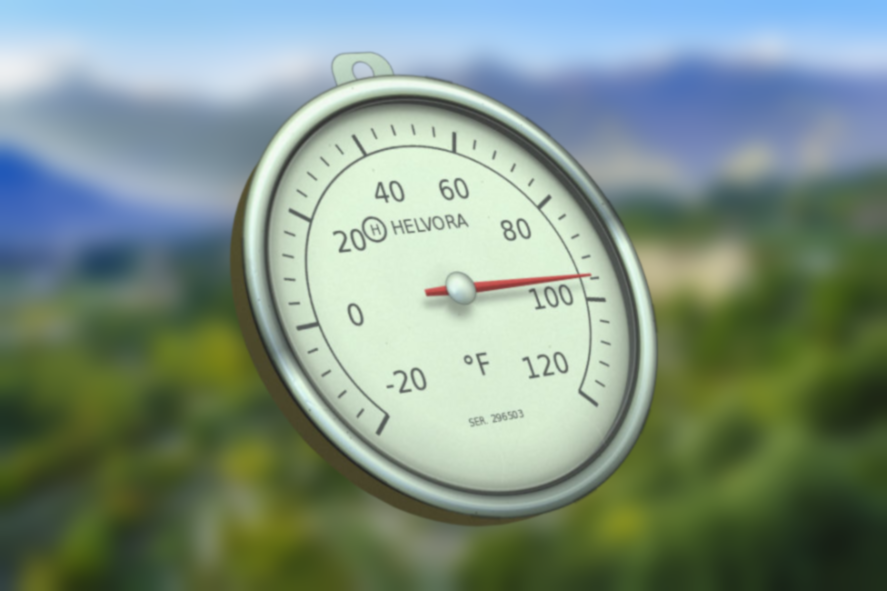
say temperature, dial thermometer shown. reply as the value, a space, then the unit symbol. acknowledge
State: 96 °F
